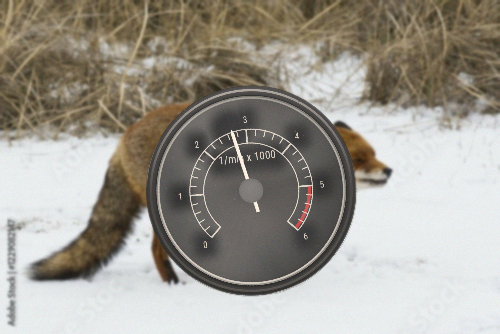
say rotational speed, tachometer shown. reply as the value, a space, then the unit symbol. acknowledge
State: 2700 rpm
